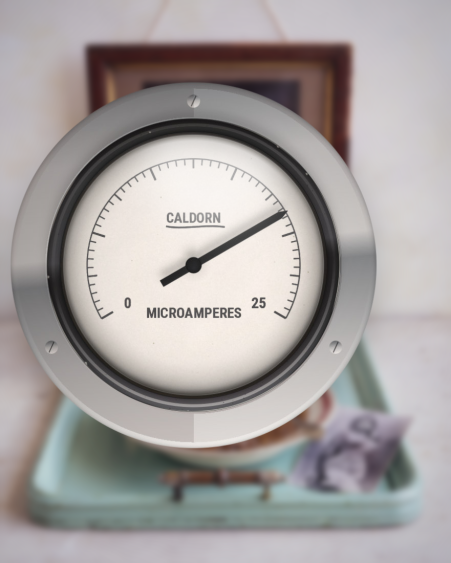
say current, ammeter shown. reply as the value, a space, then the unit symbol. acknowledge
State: 18.75 µA
